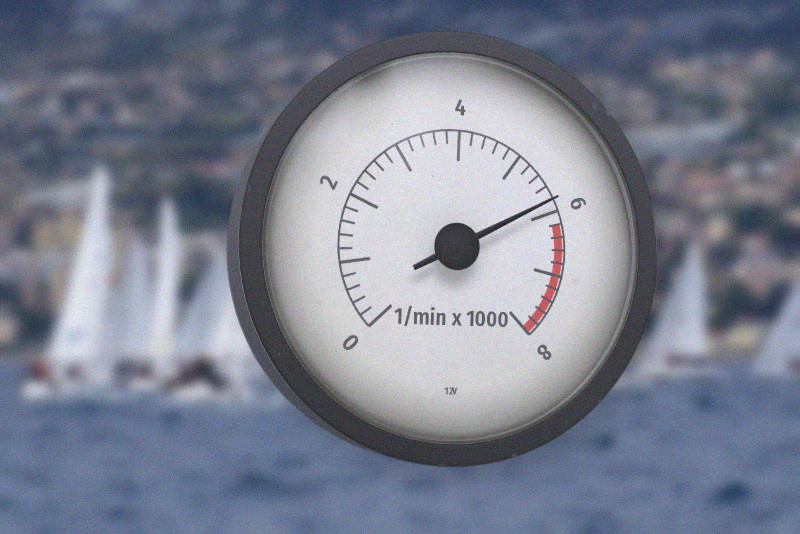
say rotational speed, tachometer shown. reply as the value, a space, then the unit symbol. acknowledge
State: 5800 rpm
